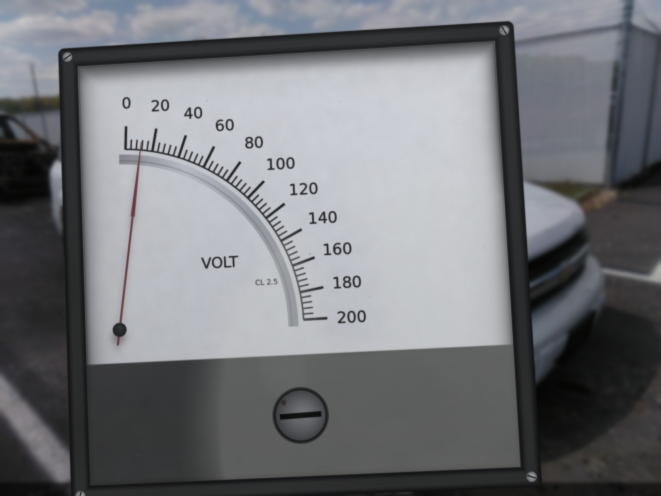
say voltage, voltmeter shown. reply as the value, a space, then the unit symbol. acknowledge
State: 12 V
